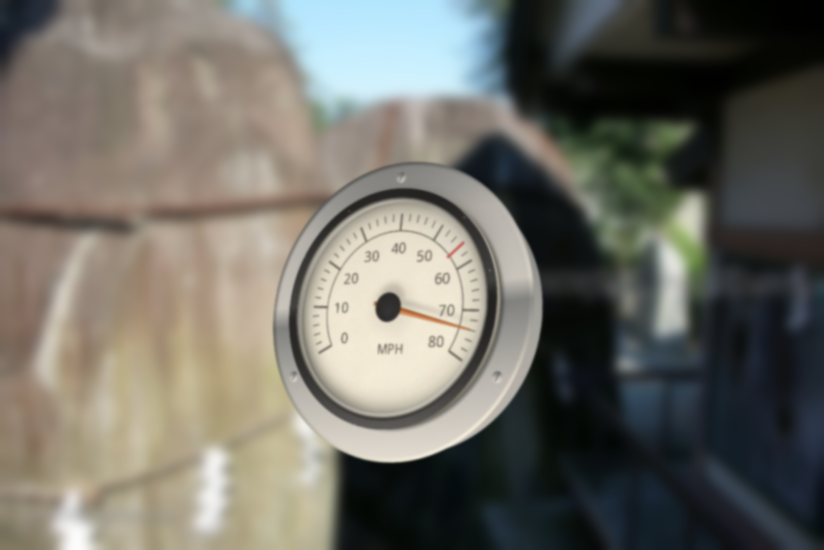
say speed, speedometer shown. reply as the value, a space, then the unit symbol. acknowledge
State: 74 mph
